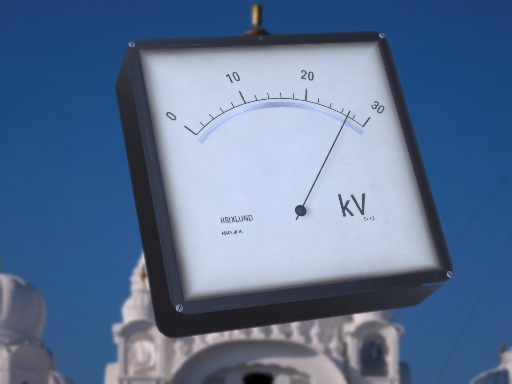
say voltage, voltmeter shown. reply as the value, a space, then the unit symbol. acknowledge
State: 27 kV
